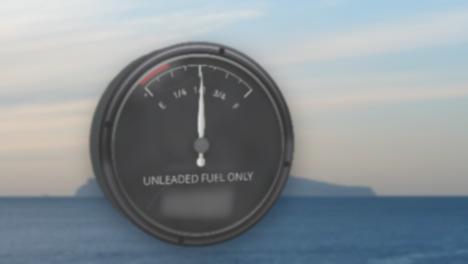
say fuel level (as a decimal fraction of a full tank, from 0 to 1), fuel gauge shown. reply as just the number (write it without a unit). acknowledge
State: 0.5
